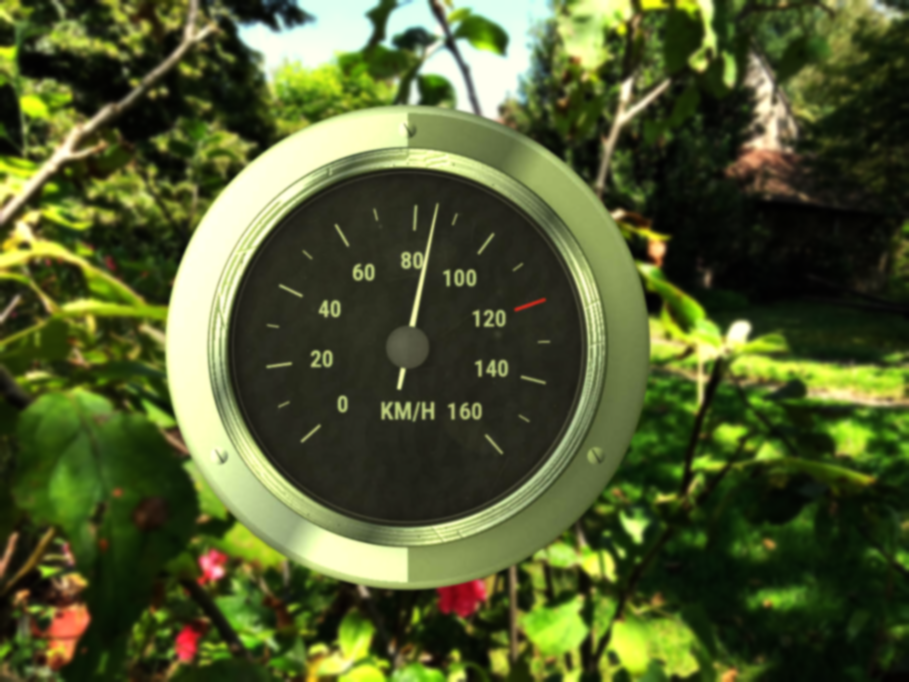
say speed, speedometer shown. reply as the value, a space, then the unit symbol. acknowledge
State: 85 km/h
